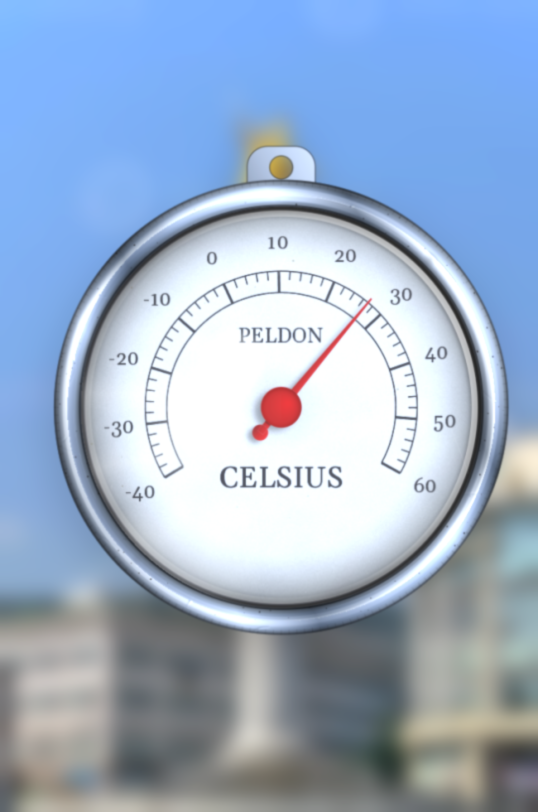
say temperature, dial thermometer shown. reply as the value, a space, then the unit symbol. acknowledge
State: 27 °C
